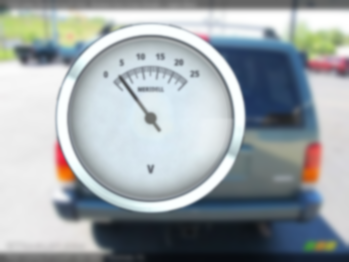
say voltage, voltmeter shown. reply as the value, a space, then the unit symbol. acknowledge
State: 2.5 V
